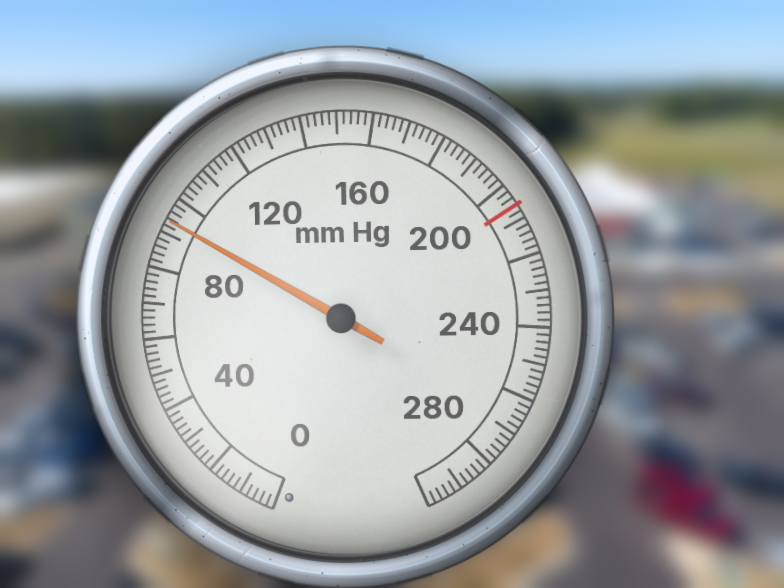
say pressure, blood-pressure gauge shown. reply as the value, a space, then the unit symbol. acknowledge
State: 94 mmHg
